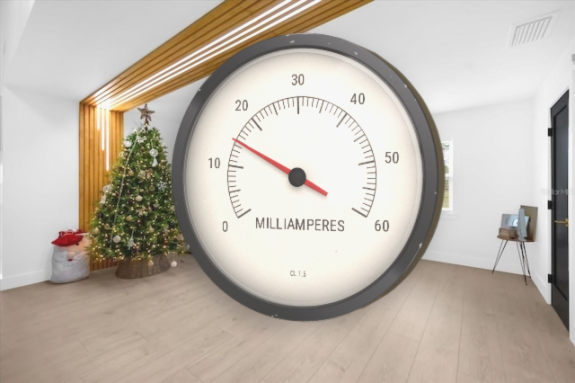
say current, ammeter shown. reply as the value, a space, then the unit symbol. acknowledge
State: 15 mA
